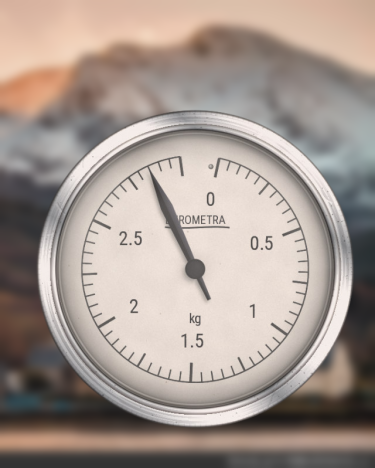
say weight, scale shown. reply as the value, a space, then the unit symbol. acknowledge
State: 2.85 kg
